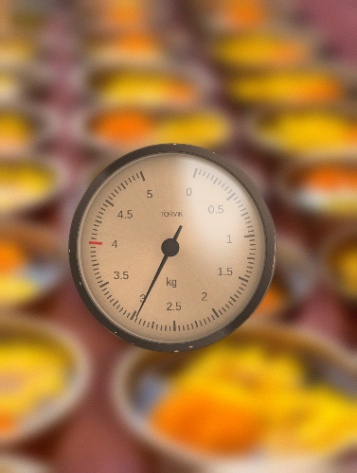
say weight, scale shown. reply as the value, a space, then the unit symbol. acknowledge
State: 2.95 kg
